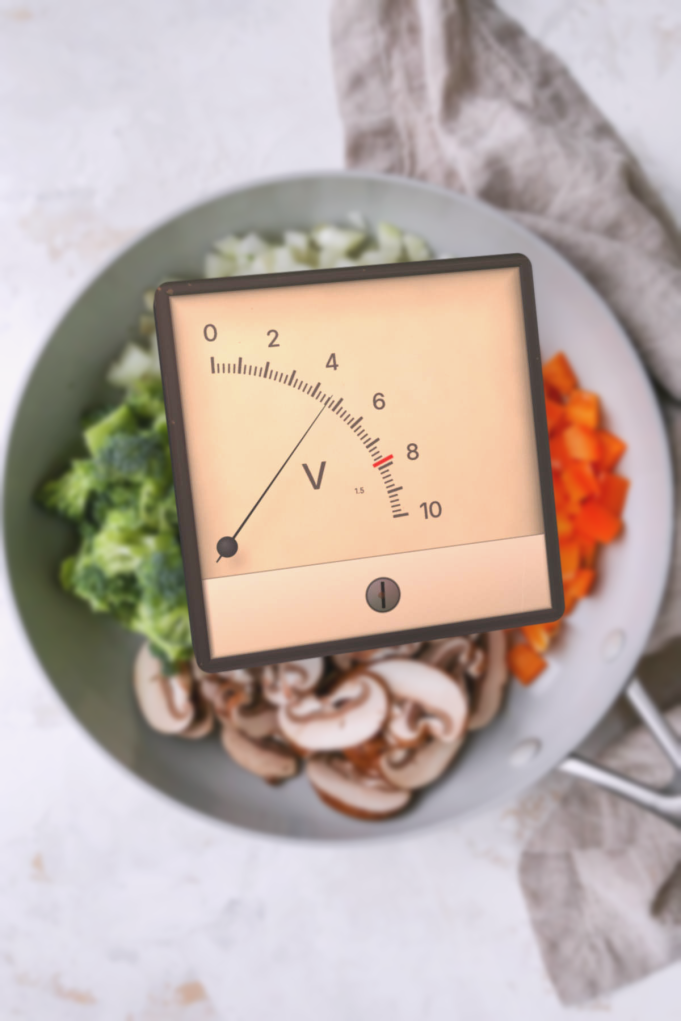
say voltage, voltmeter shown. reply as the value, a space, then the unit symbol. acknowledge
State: 4.6 V
